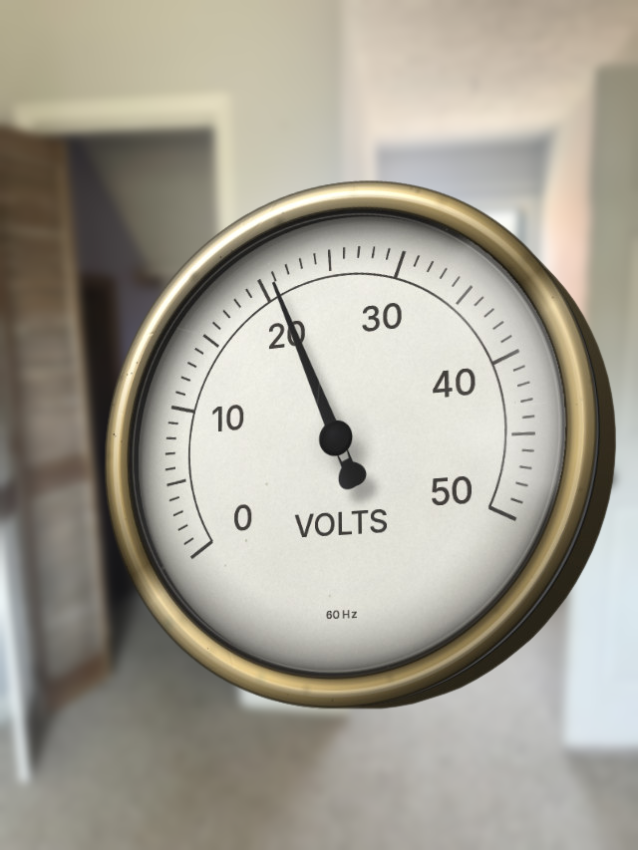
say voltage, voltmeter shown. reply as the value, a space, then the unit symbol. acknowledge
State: 21 V
